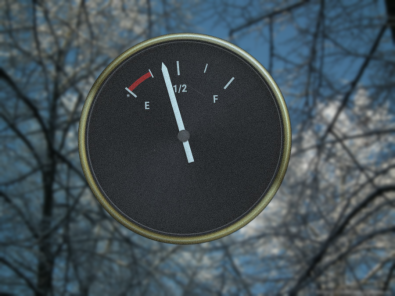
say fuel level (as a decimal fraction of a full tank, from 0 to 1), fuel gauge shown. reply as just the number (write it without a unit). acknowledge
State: 0.375
